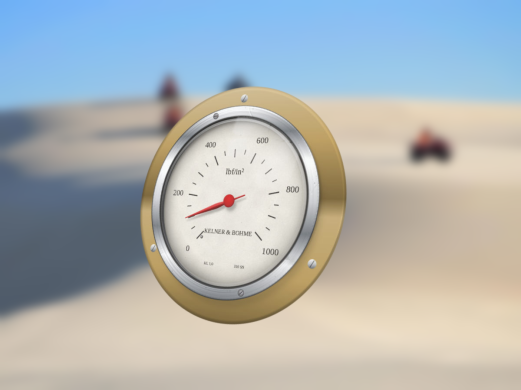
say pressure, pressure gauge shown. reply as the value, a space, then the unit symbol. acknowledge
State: 100 psi
